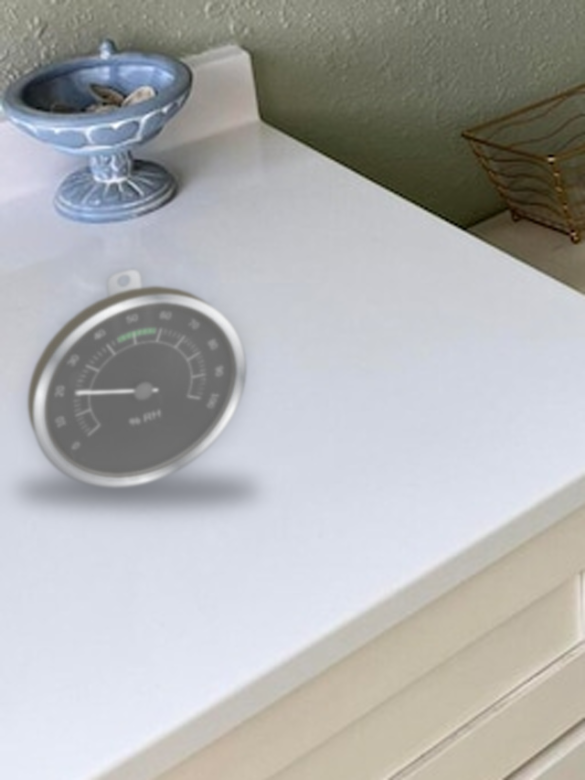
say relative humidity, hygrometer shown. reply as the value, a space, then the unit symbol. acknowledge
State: 20 %
